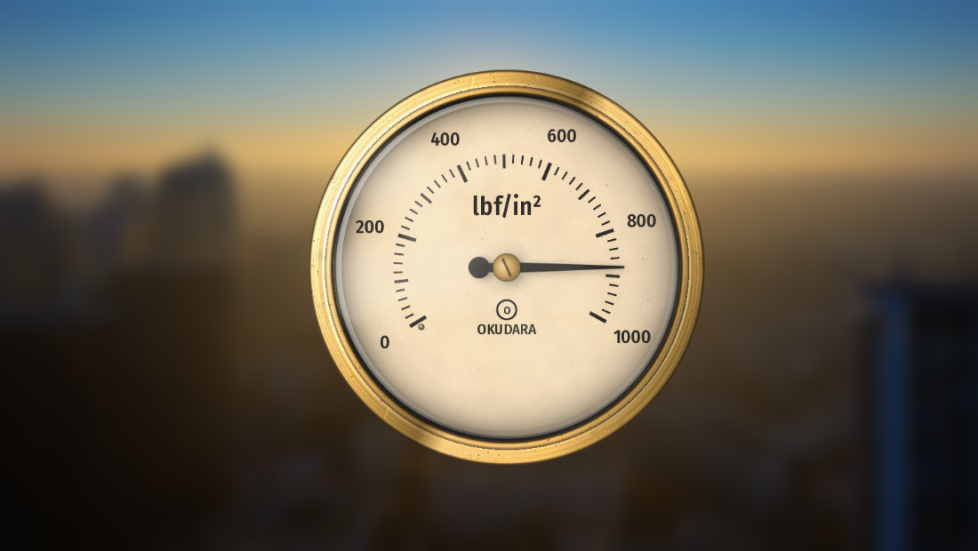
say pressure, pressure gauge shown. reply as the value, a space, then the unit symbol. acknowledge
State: 880 psi
